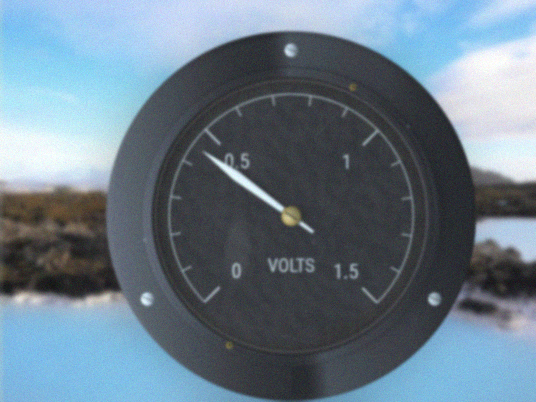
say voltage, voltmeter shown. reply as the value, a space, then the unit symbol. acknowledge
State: 0.45 V
